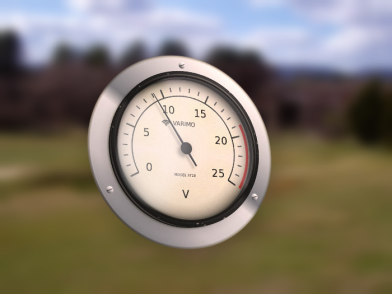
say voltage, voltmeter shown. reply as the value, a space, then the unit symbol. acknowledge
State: 9 V
